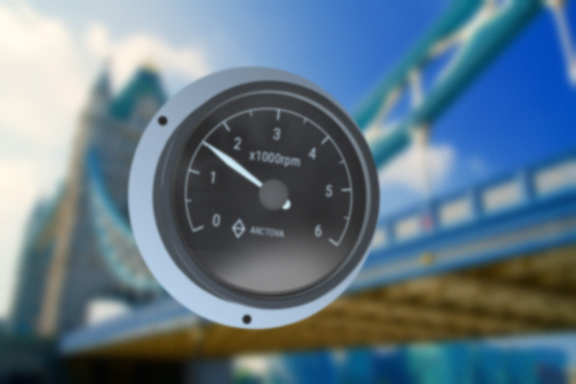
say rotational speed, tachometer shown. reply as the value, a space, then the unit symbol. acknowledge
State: 1500 rpm
